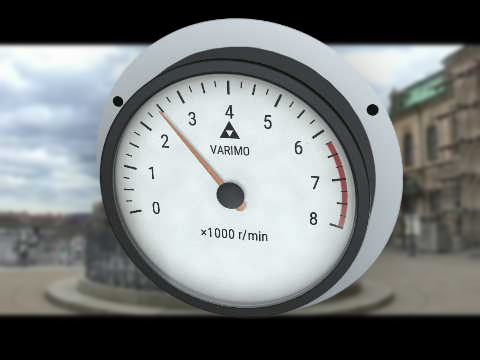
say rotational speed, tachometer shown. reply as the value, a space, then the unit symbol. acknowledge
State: 2500 rpm
